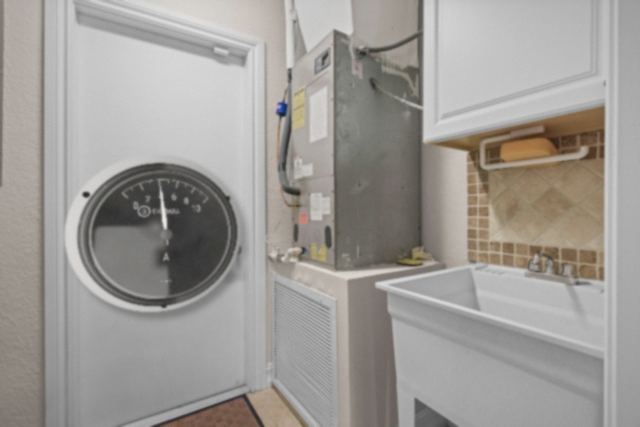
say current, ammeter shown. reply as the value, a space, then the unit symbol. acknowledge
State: 4 A
